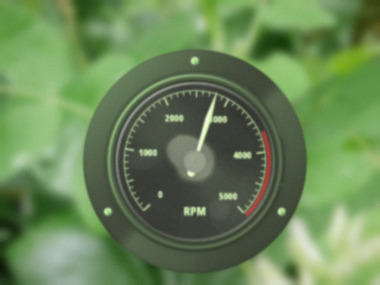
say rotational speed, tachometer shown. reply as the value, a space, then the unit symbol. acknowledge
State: 2800 rpm
